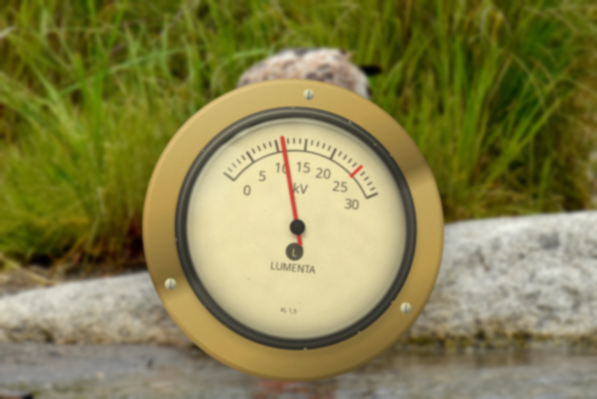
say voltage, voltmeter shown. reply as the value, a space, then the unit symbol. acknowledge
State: 11 kV
